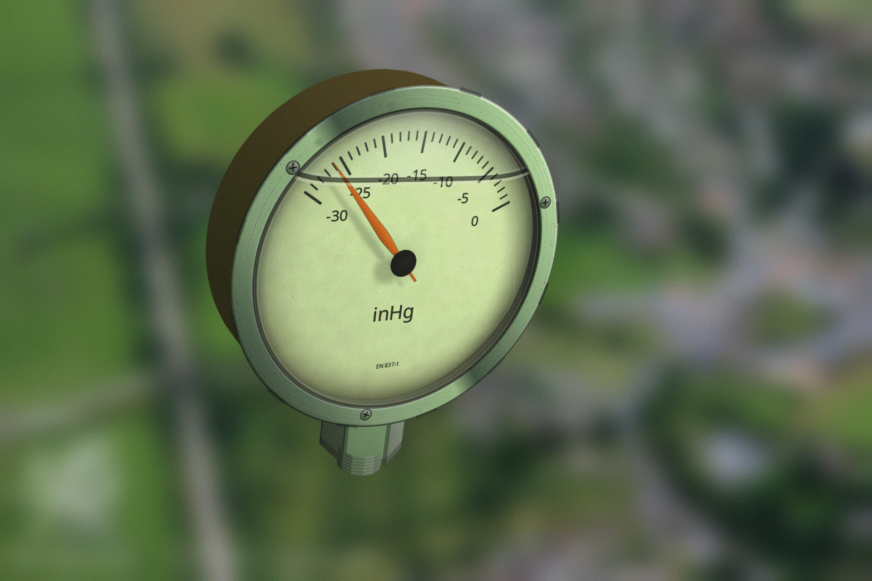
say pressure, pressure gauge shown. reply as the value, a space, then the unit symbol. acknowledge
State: -26 inHg
